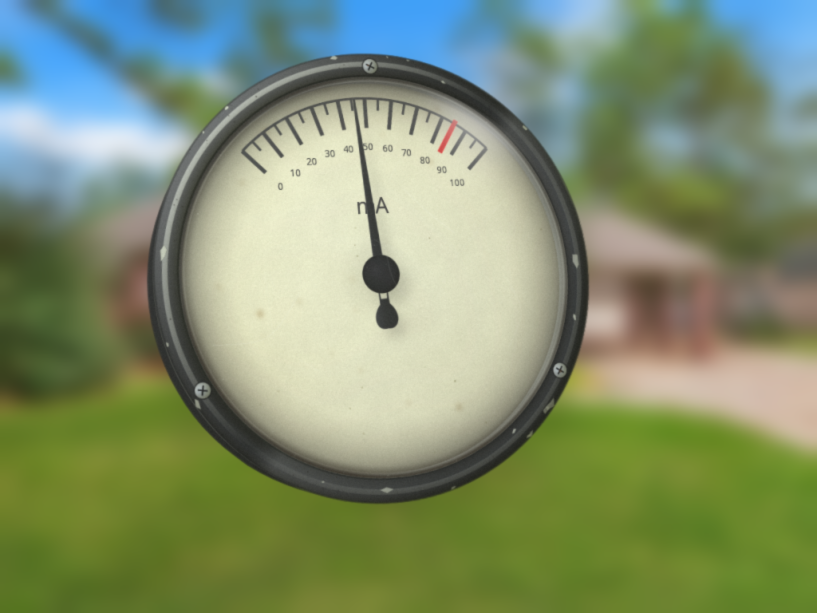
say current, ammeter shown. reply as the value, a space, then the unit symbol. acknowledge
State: 45 mA
